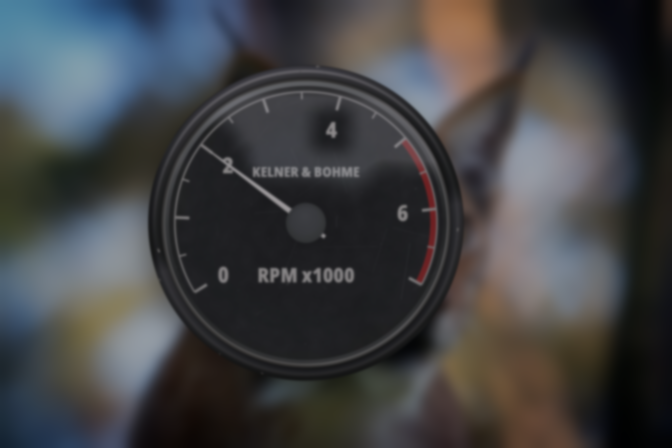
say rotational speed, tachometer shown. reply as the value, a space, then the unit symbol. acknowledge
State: 2000 rpm
